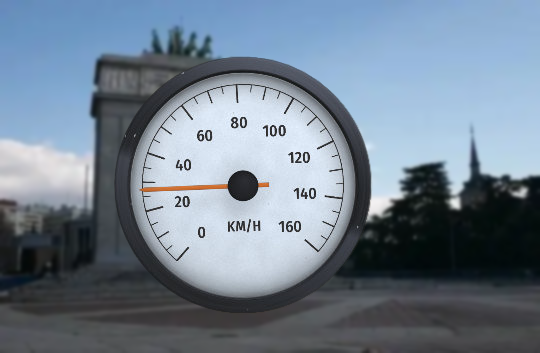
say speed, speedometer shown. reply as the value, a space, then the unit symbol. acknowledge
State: 27.5 km/h
